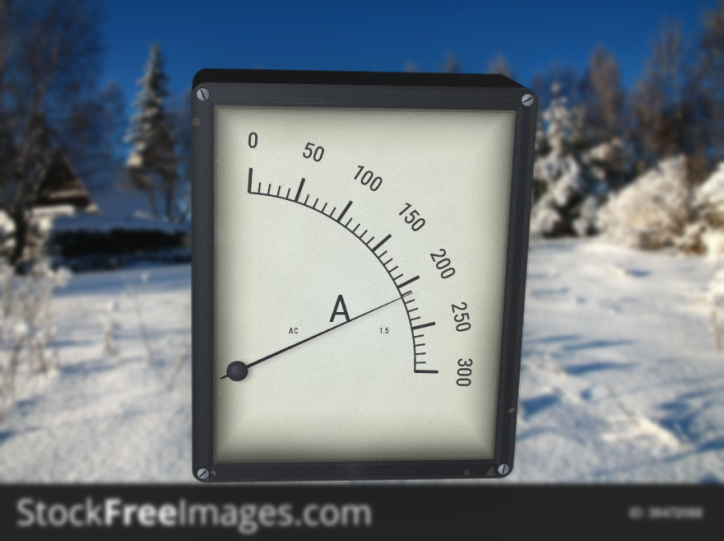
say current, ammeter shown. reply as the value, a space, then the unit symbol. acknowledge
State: 210 A
